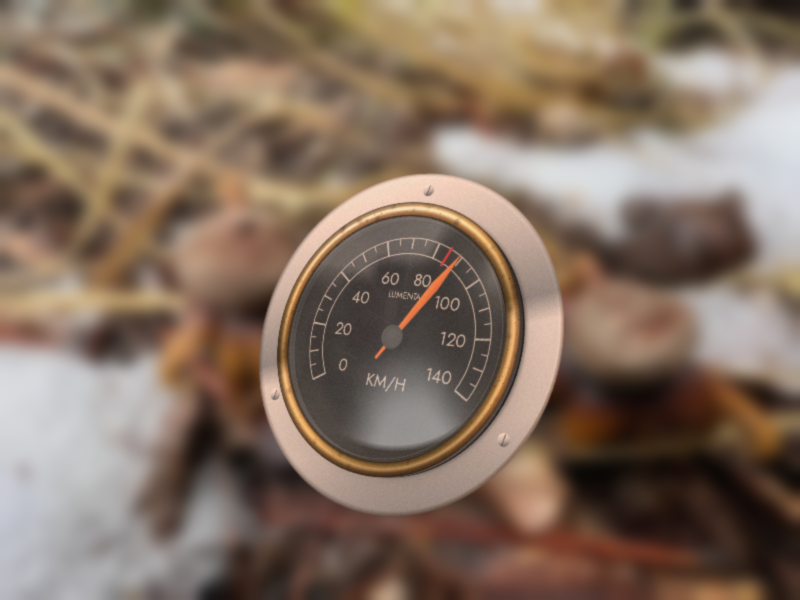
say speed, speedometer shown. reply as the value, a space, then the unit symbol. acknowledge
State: 90 km/h
